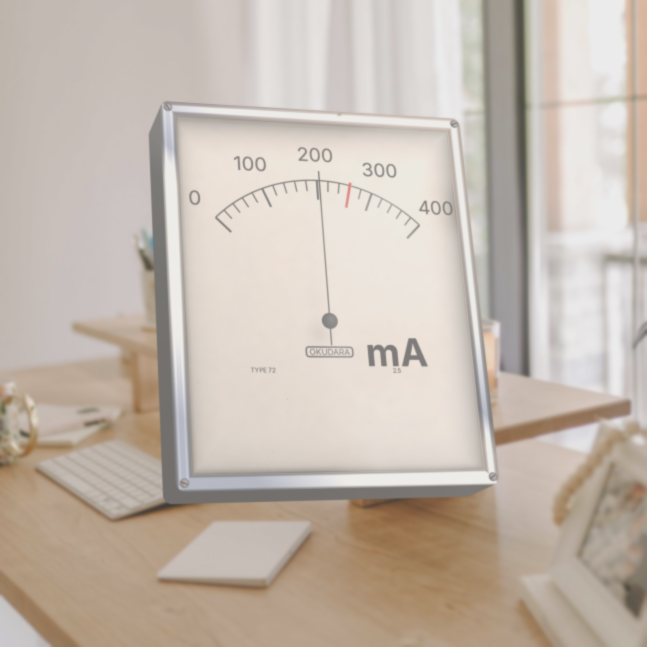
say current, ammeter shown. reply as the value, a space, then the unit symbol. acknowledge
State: 200 mA
